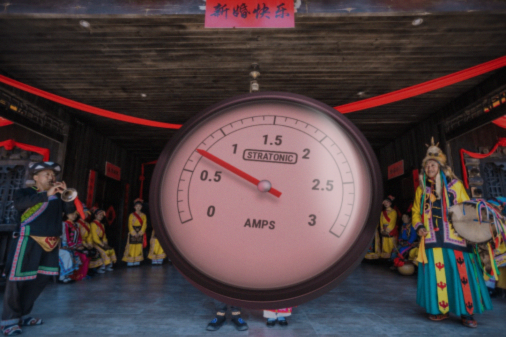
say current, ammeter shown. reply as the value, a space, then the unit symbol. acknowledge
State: 0.7 A
